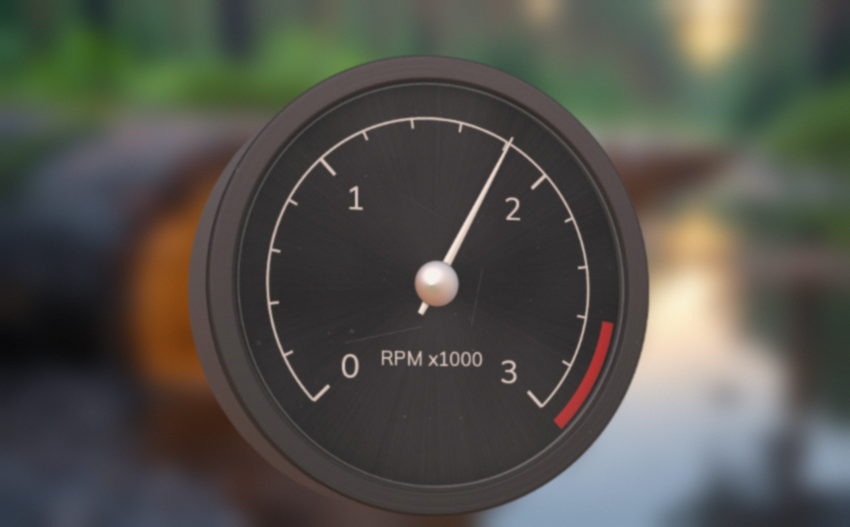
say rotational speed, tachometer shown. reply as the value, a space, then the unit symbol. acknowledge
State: 1800 rpm
